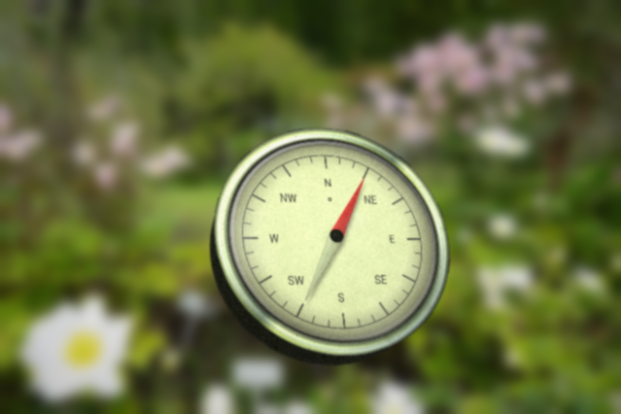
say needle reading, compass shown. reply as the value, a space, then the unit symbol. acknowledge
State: 30 °
